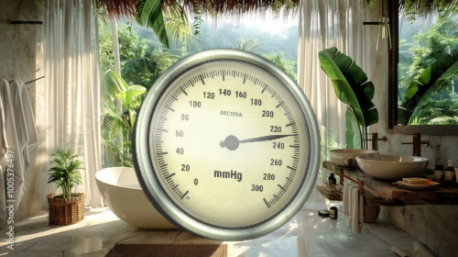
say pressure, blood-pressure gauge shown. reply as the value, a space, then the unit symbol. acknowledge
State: 230 mmHg
